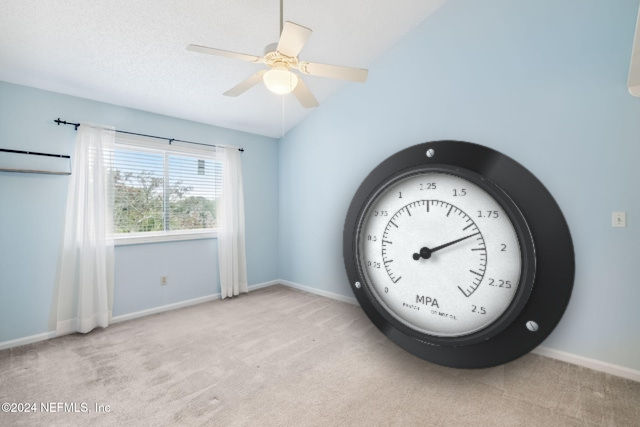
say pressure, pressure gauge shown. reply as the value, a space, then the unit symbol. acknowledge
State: 1.85 MPa
